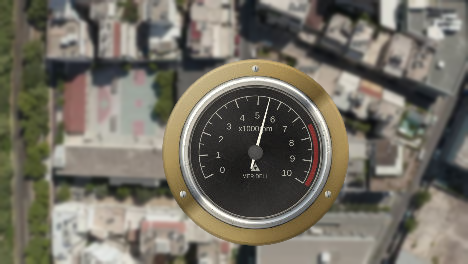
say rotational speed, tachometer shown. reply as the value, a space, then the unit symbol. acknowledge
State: 5500 rpm
